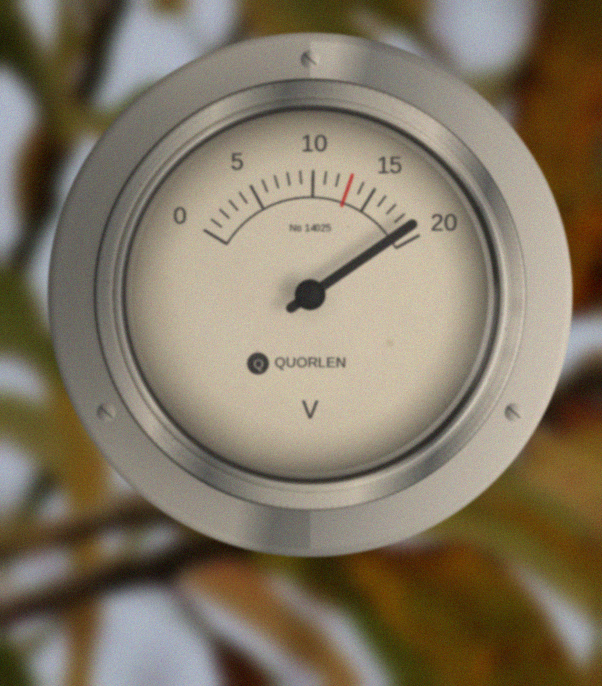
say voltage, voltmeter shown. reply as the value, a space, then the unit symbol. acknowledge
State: 19 V
